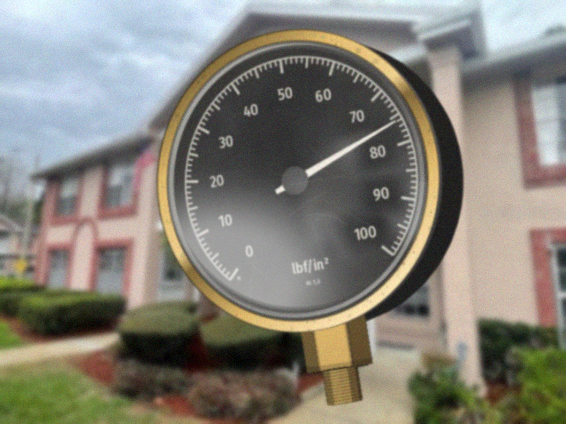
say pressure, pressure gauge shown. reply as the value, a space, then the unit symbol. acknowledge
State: 76 psi
